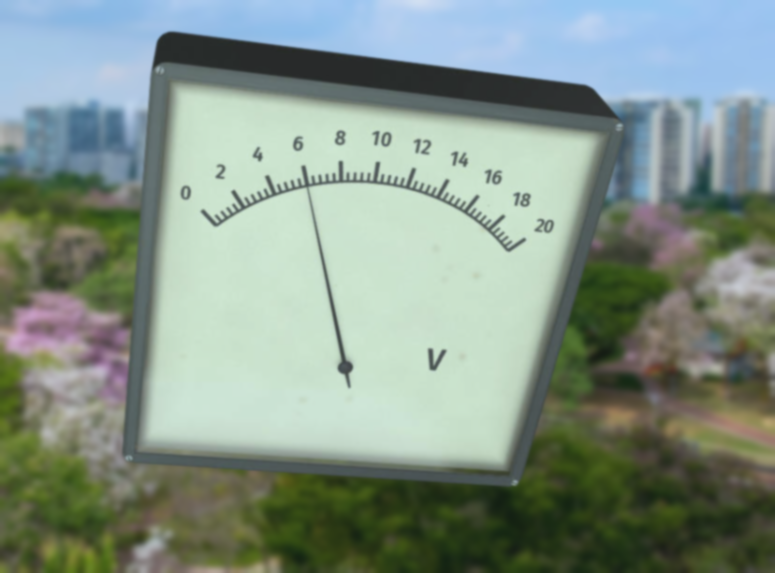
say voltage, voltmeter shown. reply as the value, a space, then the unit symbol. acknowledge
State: 6 V
